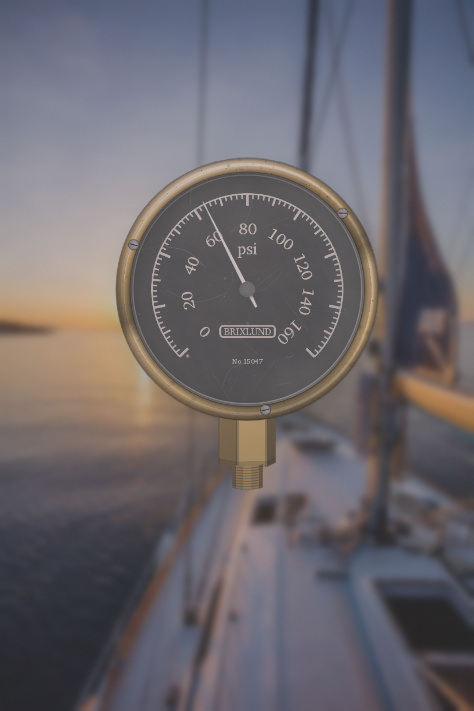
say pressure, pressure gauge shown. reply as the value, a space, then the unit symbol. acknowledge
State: 64 psi
